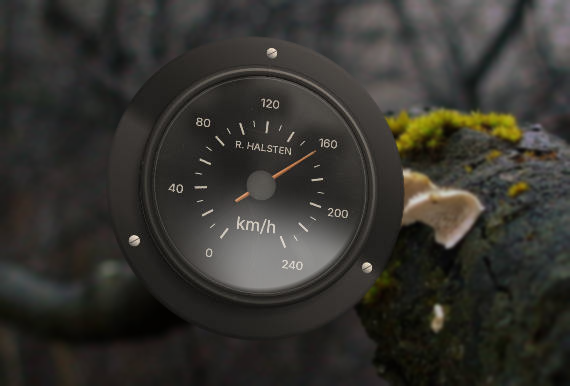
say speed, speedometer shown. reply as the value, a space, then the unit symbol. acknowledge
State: 160 km/h
